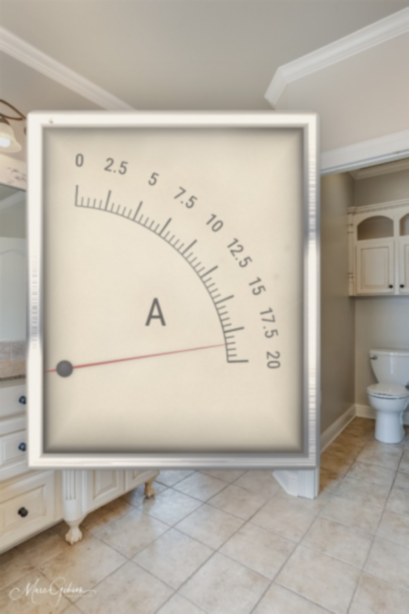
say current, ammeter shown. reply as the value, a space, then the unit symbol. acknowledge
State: 18.5 A
